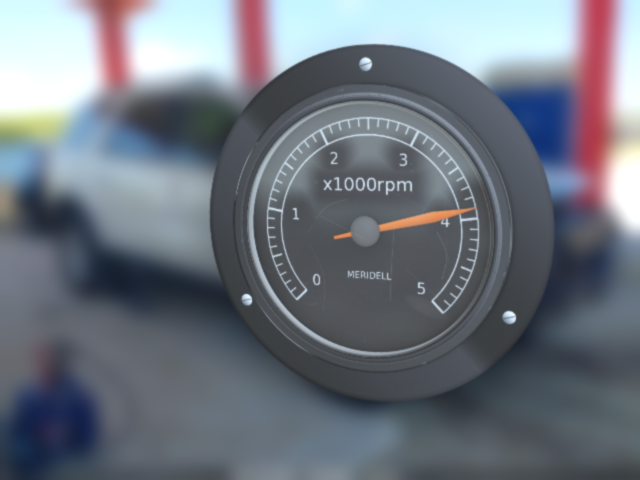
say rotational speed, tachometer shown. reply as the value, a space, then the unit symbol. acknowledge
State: 3900 rpm
